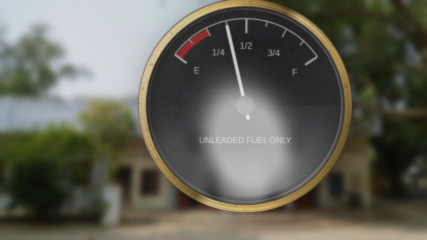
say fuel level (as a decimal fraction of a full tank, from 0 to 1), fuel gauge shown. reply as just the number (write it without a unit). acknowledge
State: 0.375
